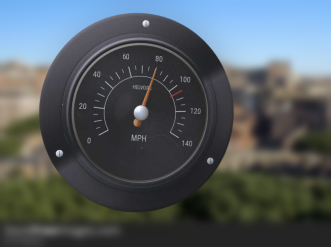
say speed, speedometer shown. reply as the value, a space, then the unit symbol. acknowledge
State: 80 mph
